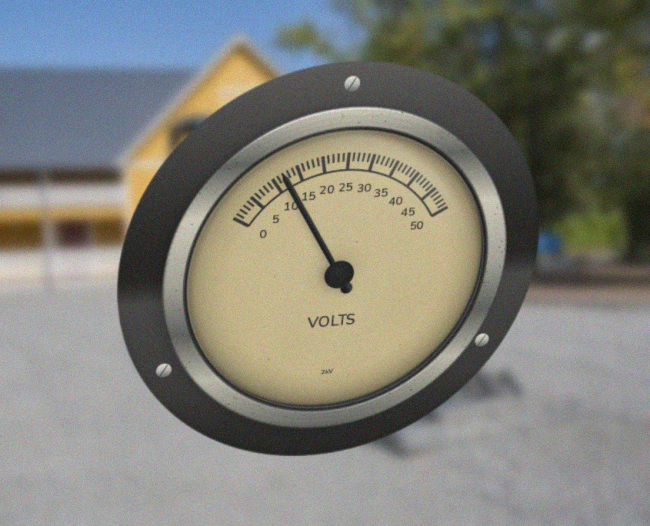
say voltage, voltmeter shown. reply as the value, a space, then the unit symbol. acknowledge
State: 12 V
